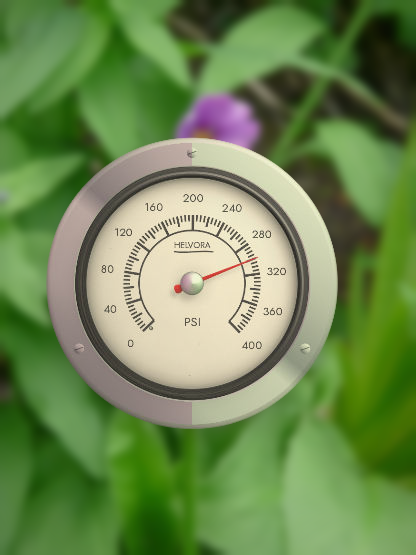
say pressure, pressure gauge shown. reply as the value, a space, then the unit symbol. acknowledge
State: 300 psi
